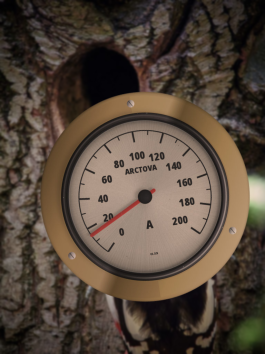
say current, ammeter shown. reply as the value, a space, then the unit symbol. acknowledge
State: 15 A
